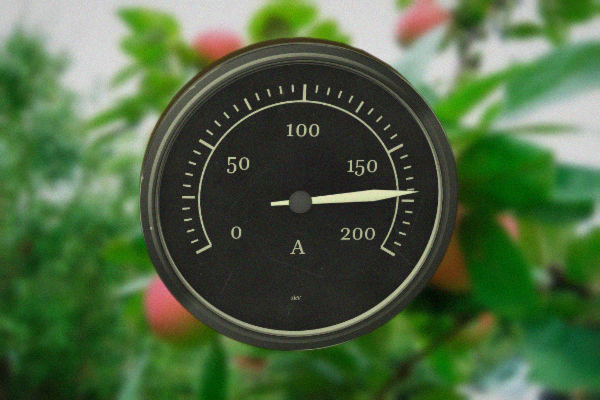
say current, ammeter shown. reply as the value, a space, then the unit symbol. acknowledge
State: 170 A
